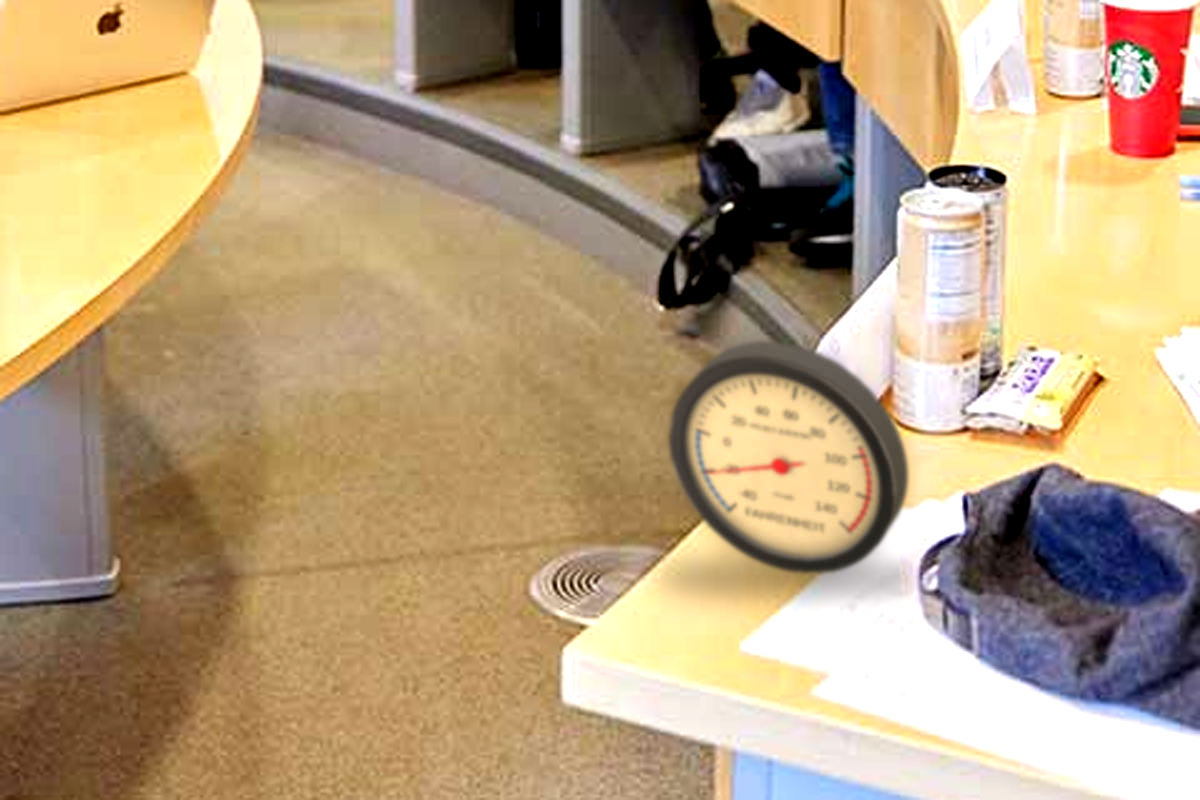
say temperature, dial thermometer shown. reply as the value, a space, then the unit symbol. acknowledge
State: -20 °F
